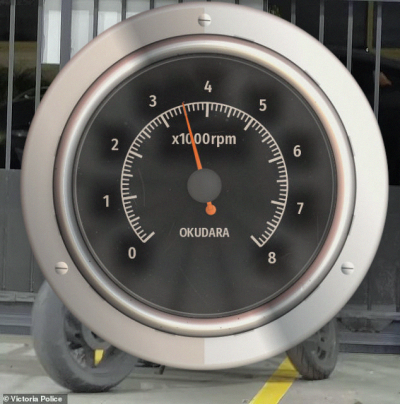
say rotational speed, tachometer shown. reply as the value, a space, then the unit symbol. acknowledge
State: 3500 rpm
